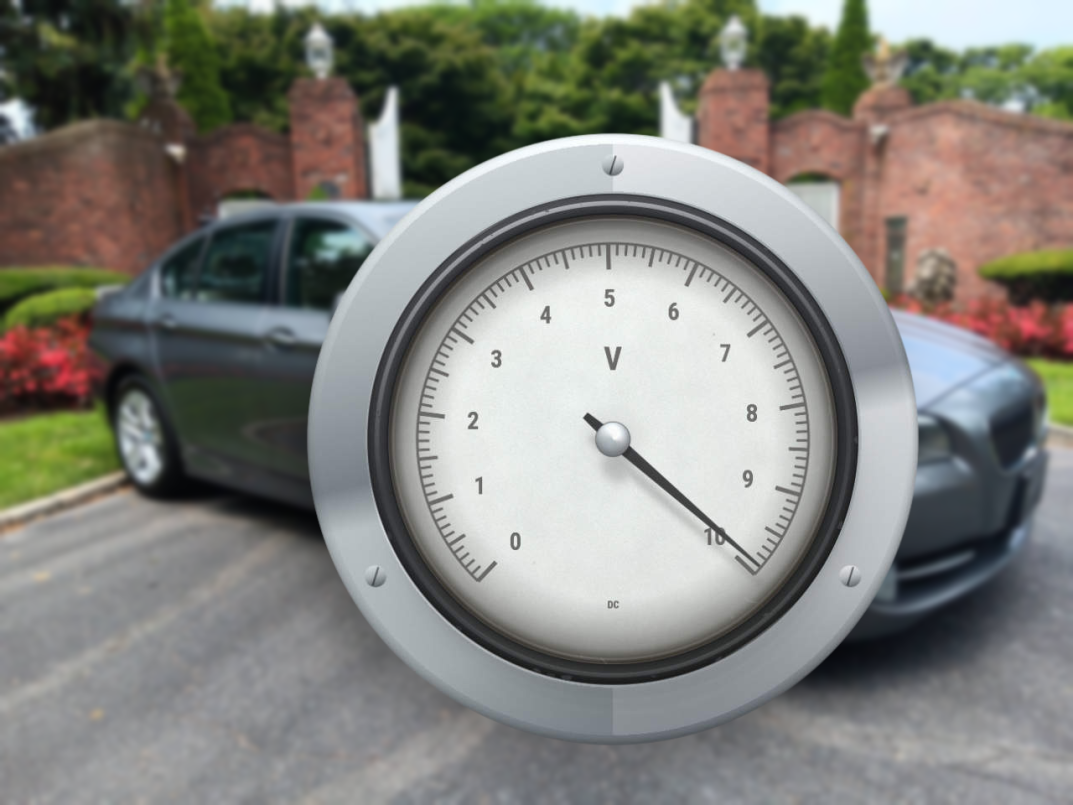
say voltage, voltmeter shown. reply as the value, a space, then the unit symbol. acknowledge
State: 9.9 V
